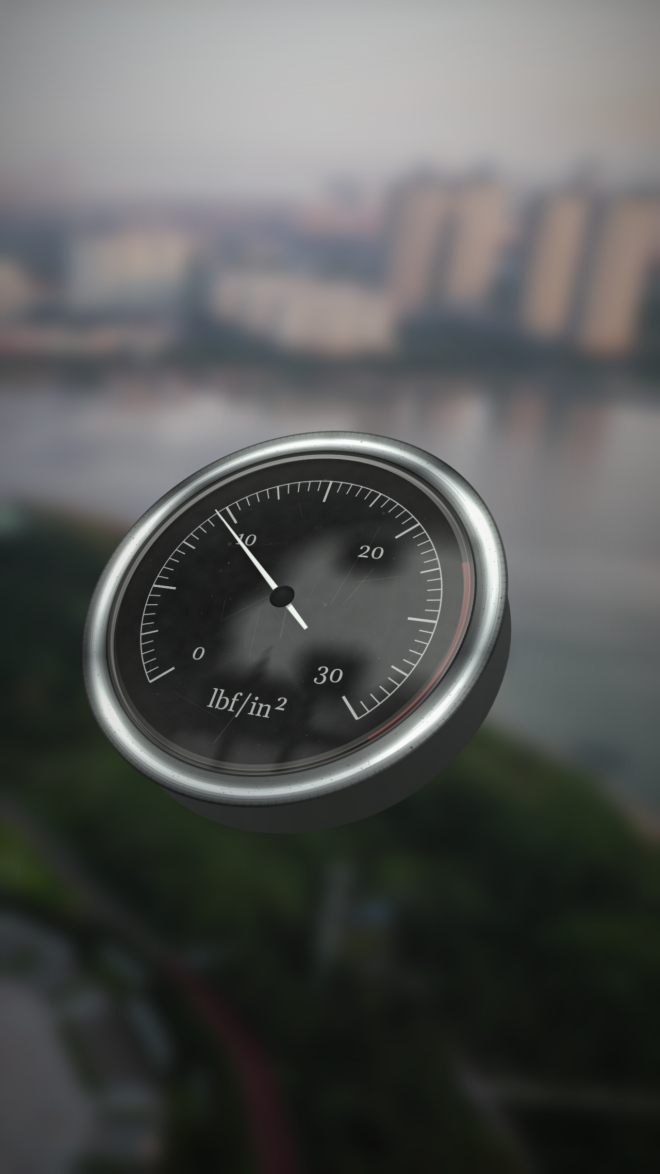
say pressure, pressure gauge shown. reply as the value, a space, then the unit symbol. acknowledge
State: 9.5 psi
